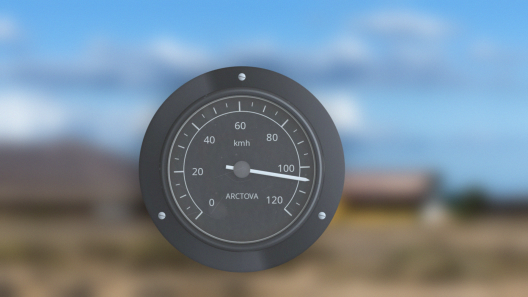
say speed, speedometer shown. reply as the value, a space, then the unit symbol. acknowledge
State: 105 km/h
